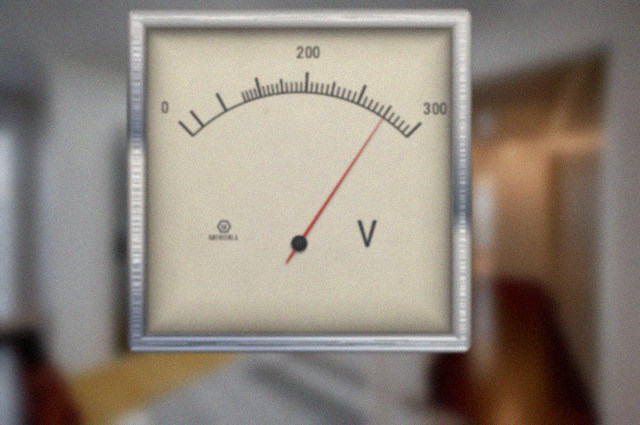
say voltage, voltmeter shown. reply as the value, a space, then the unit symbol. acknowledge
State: 275 V
